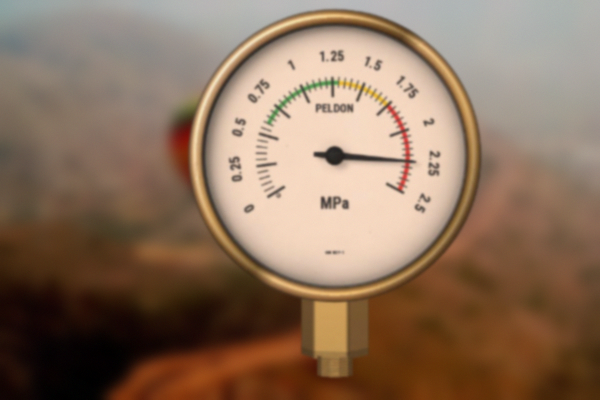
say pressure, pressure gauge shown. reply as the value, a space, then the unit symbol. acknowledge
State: 2.25 MPa
